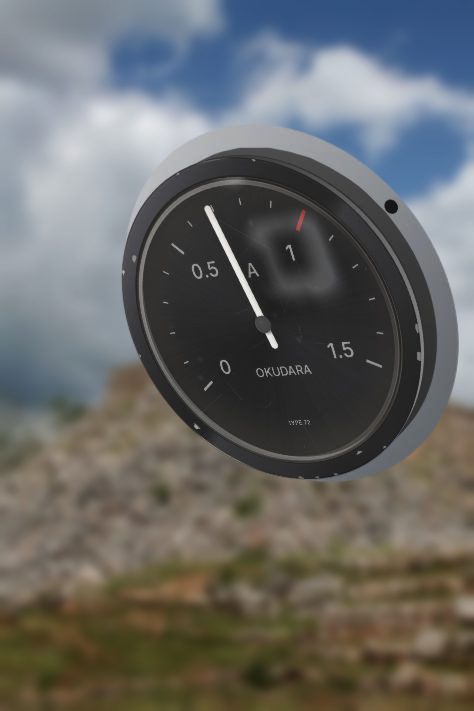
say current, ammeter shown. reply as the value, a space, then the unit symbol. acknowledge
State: 0.7 A
